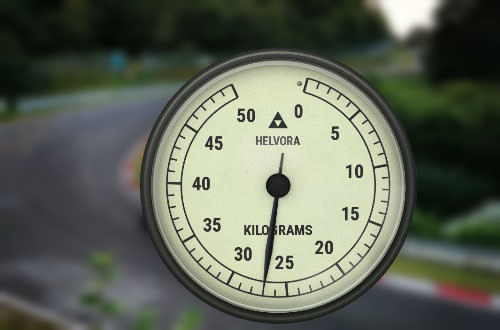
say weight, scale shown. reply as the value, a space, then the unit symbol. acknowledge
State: 27 kg
